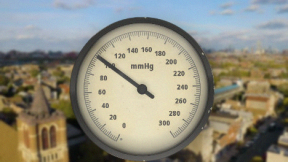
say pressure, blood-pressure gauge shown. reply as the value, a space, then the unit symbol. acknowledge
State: 100 mmHg
